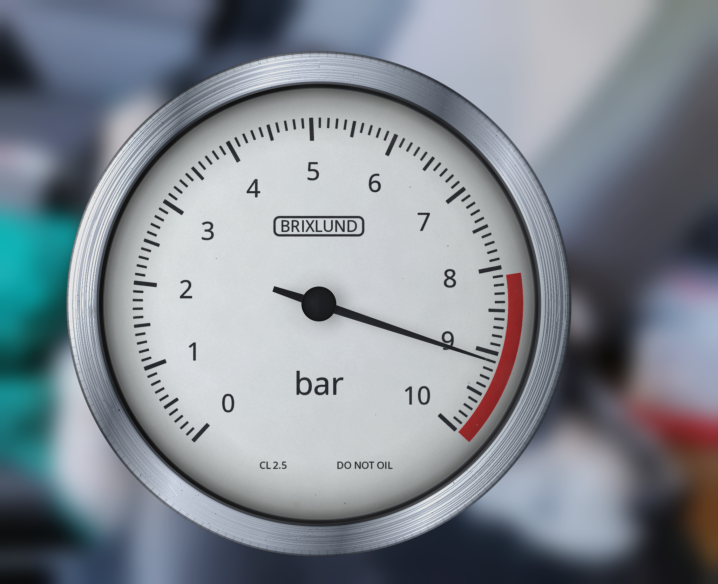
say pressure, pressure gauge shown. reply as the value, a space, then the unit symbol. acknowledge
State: 9.1 bar
